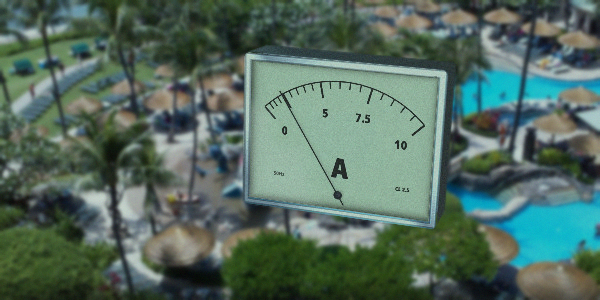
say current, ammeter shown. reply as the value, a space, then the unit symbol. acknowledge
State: 2.5 A
